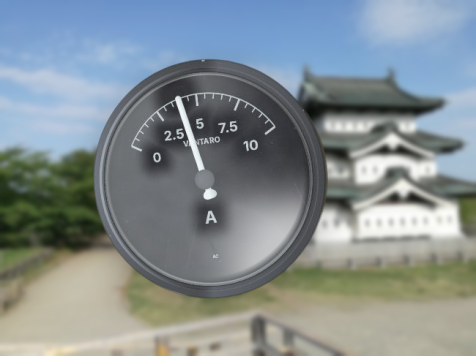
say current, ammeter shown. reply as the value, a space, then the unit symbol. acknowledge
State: 4 A
